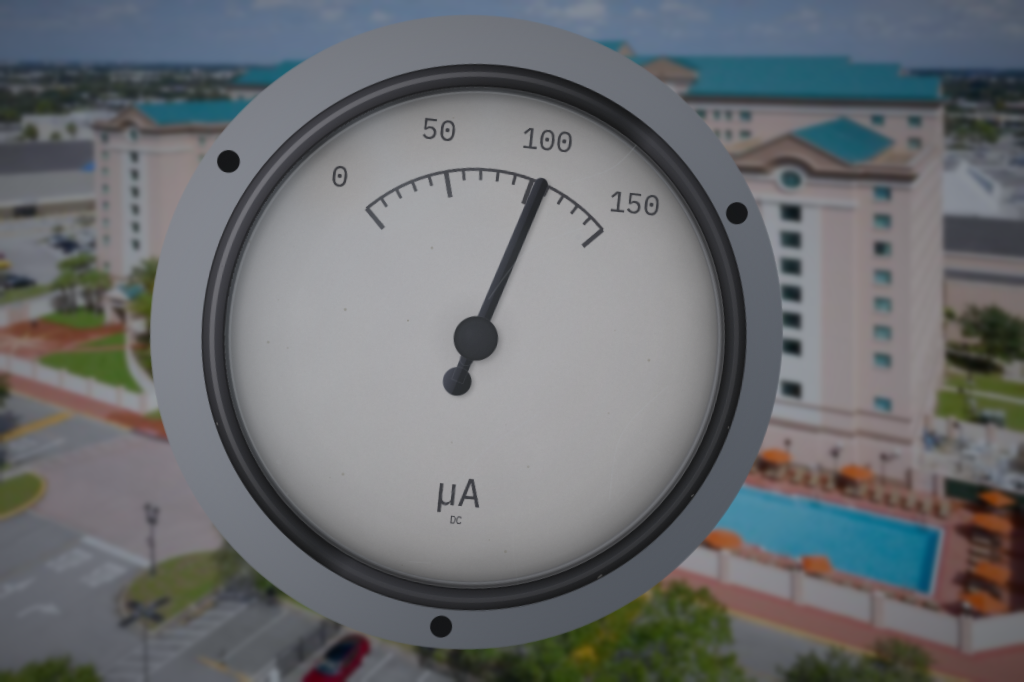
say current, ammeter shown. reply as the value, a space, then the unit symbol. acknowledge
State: 105 µA
